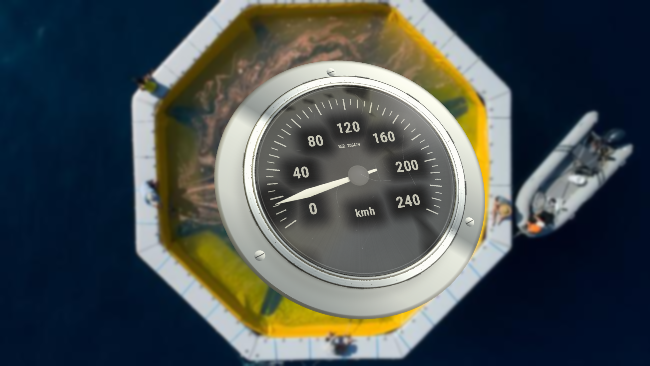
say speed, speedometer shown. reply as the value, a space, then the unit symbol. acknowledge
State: 15 km/h
